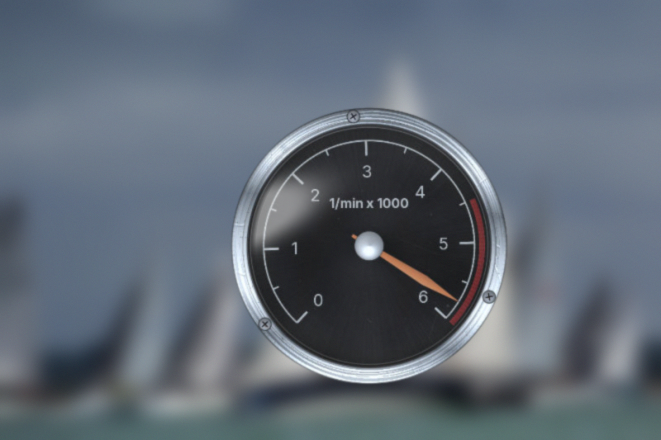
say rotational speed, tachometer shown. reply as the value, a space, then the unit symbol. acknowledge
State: 5750 rpm
